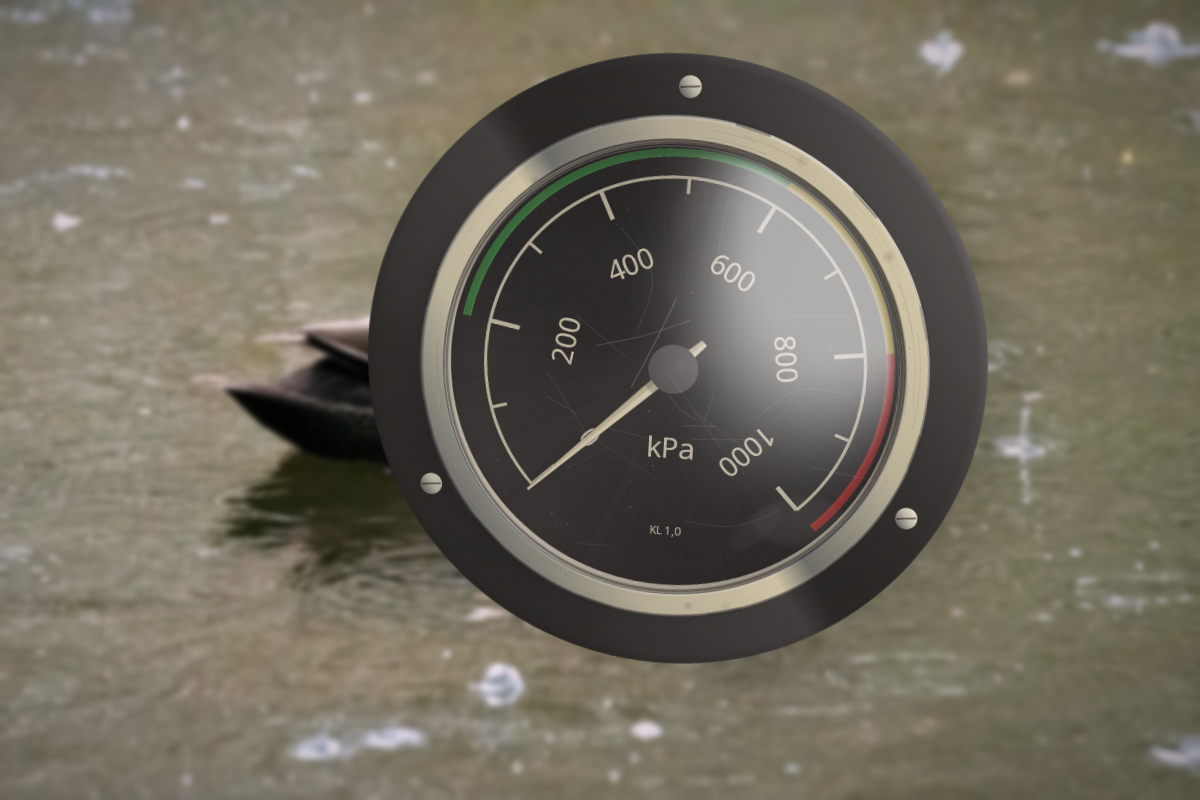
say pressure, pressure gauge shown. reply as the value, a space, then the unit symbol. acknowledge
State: 0 kPa
